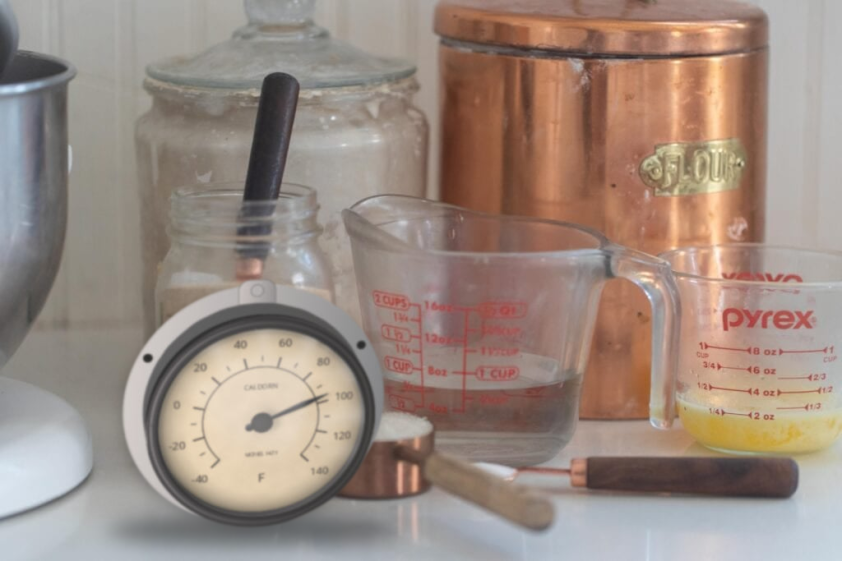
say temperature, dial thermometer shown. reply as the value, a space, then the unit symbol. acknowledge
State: 95 °F
